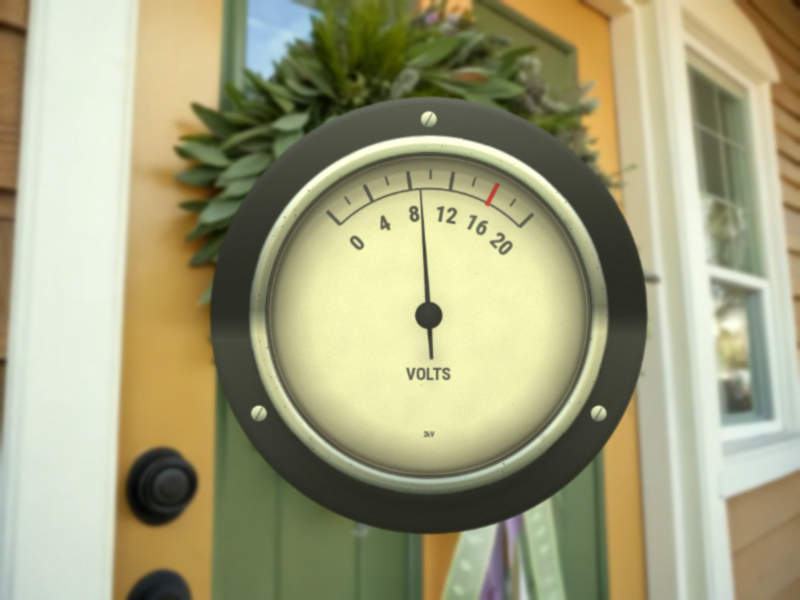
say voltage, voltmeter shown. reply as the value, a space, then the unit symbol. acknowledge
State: 9 V
